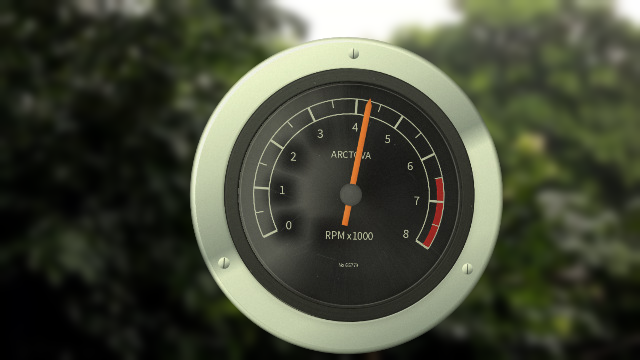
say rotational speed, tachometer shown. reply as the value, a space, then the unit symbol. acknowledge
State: 4250 rpm
